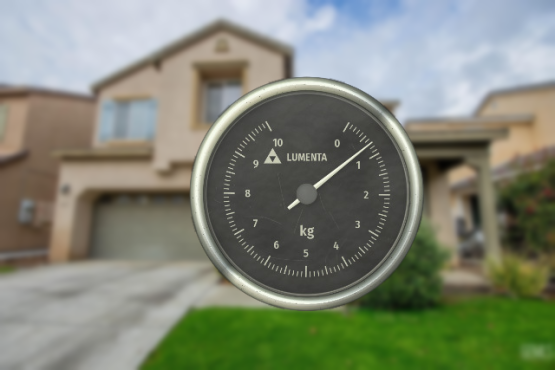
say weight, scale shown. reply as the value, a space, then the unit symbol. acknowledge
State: 0.7 kg
